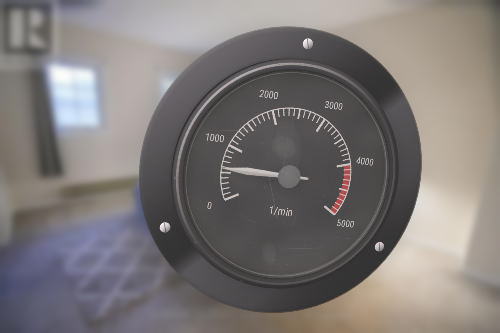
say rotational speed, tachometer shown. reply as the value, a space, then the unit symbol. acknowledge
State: 600 rpm
